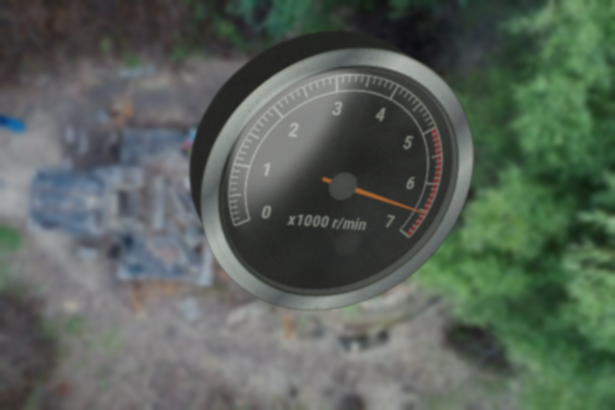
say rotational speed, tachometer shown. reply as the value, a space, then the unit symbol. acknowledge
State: 6500 rpm
